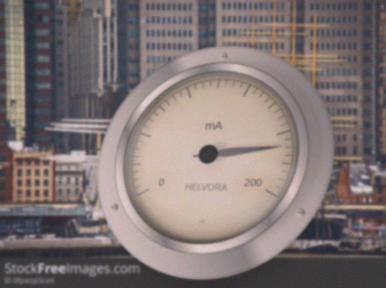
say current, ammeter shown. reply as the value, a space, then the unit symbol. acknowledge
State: 170 mA
